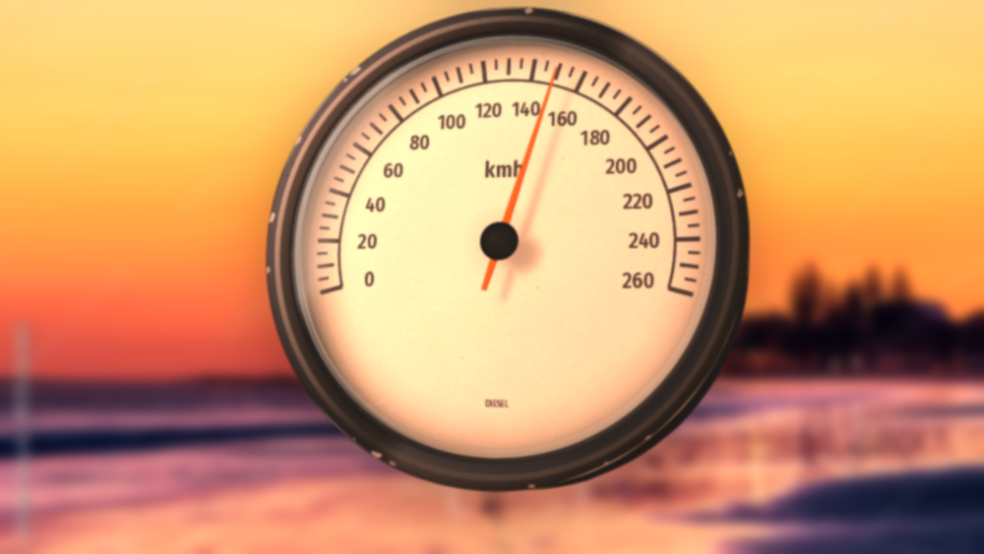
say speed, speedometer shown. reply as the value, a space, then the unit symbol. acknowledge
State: 150 km/h
